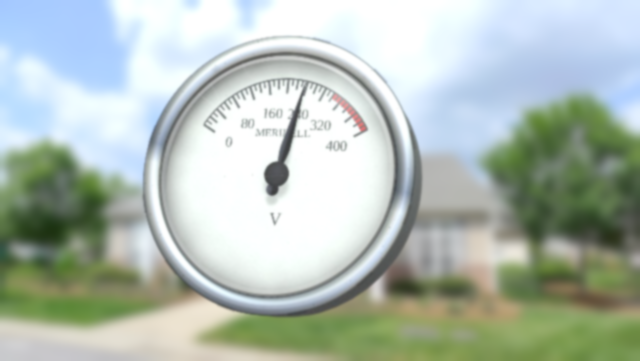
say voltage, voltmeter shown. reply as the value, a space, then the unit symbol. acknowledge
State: 240 V
